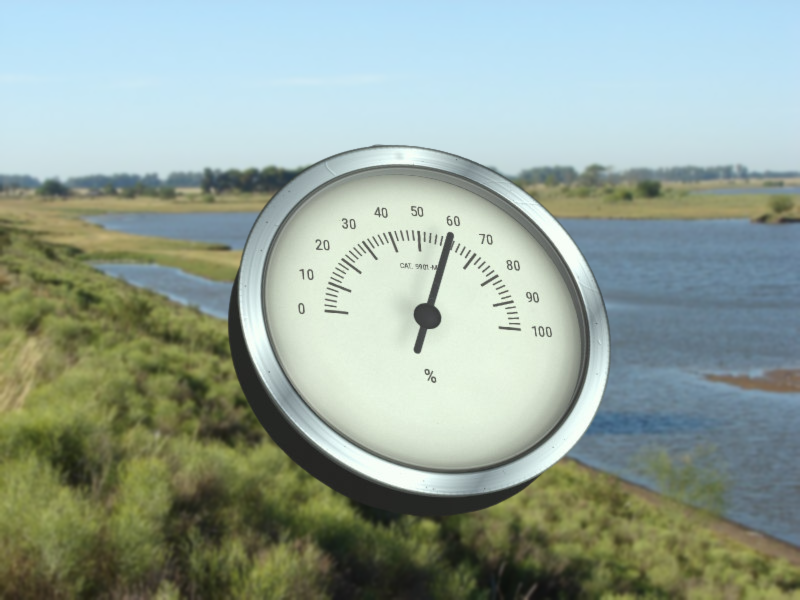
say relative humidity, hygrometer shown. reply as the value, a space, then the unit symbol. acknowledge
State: 60 %
